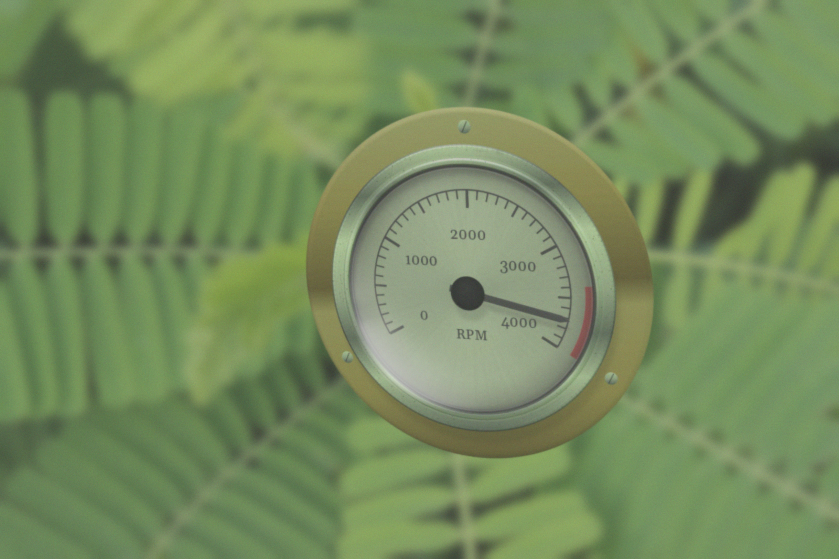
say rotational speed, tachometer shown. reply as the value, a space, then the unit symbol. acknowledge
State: 3700 rpm
